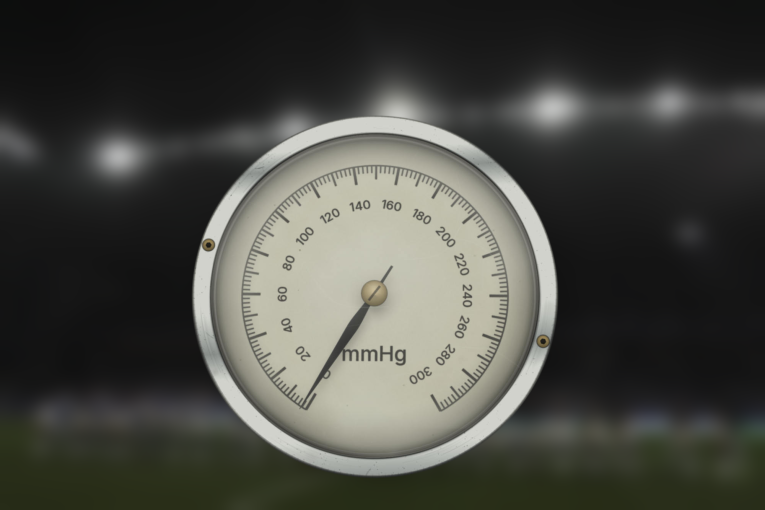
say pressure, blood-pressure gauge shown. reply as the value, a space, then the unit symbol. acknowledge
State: 2 mmHg
